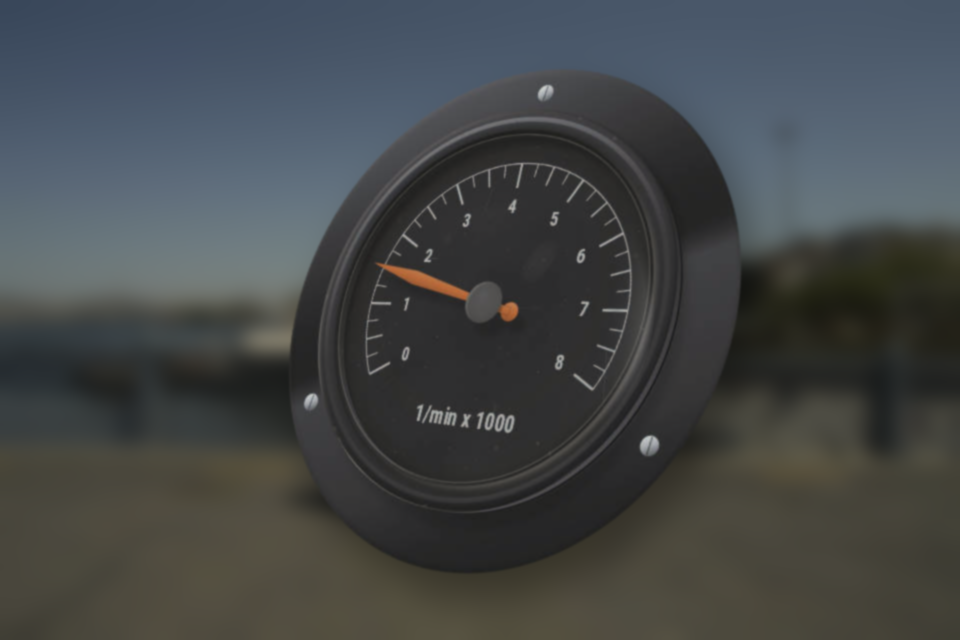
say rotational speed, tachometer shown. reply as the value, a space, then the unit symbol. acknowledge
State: 1500 rpm
